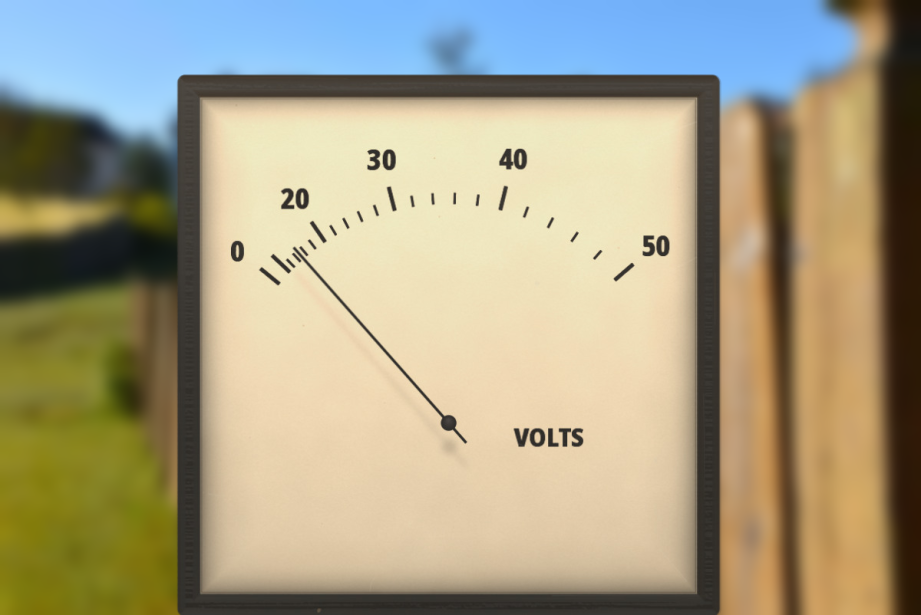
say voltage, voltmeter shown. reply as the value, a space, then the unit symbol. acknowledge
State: 15 V
